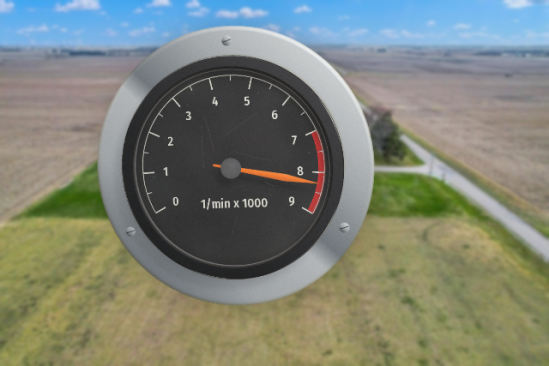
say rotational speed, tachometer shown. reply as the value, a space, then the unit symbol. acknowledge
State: 8250 rpm
